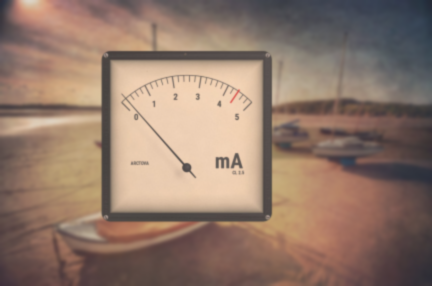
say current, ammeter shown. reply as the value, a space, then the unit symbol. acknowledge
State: 0.2 mA
